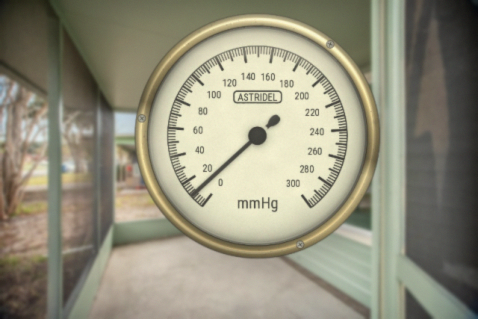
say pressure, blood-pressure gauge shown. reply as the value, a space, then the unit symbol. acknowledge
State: 10 mmHg
